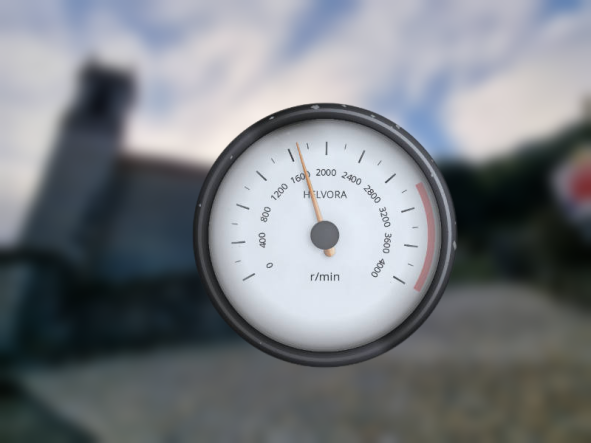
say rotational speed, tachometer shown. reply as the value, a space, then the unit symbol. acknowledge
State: 1700 rpm
